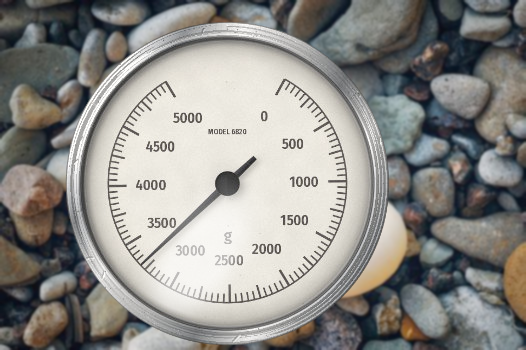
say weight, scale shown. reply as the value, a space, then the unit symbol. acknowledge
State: 3300 g
